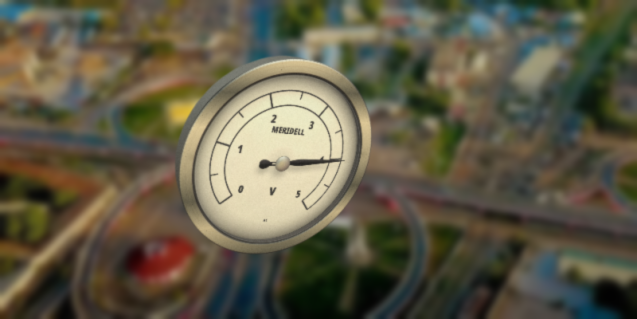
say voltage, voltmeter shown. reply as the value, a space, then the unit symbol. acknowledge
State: 4 V
